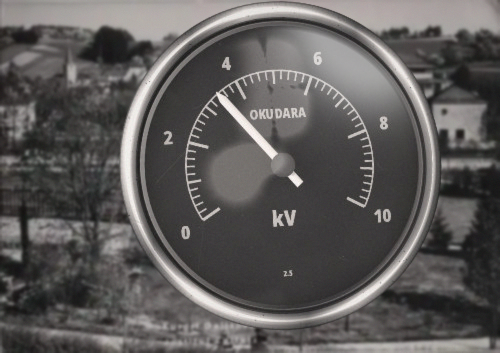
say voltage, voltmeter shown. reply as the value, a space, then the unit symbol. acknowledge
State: 3.4 kV
